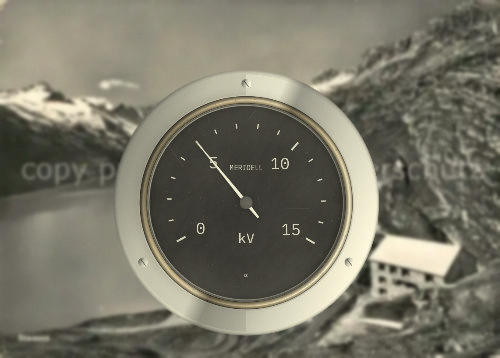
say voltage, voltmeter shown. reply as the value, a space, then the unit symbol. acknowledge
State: 5 kV
